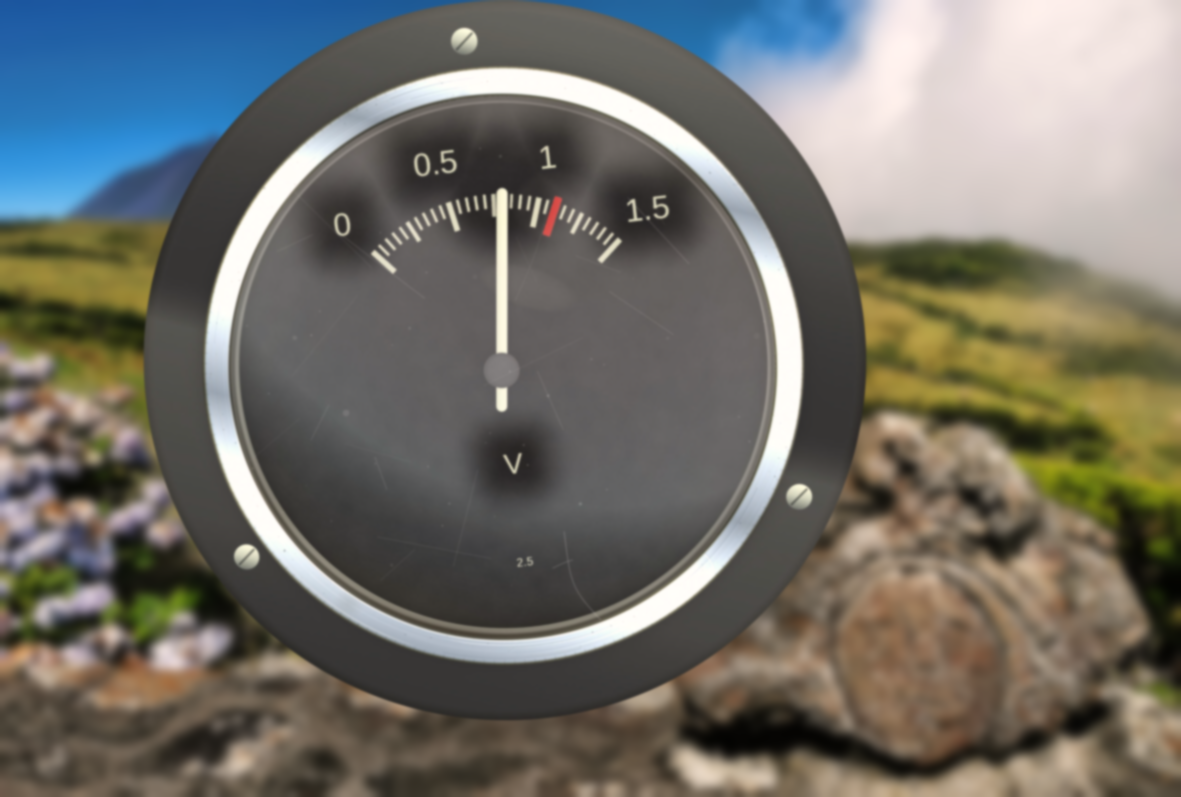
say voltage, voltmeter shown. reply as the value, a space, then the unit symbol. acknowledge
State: 0.8 V
